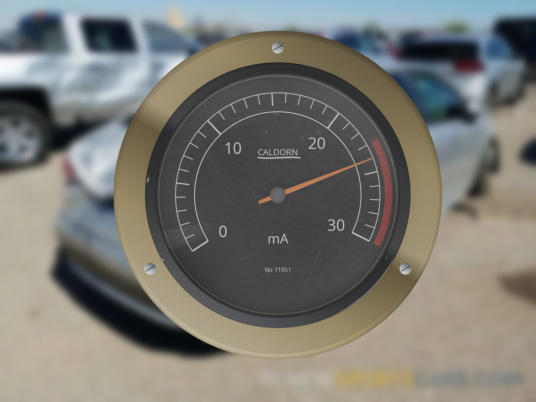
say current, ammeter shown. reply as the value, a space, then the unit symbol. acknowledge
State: 24 mA
